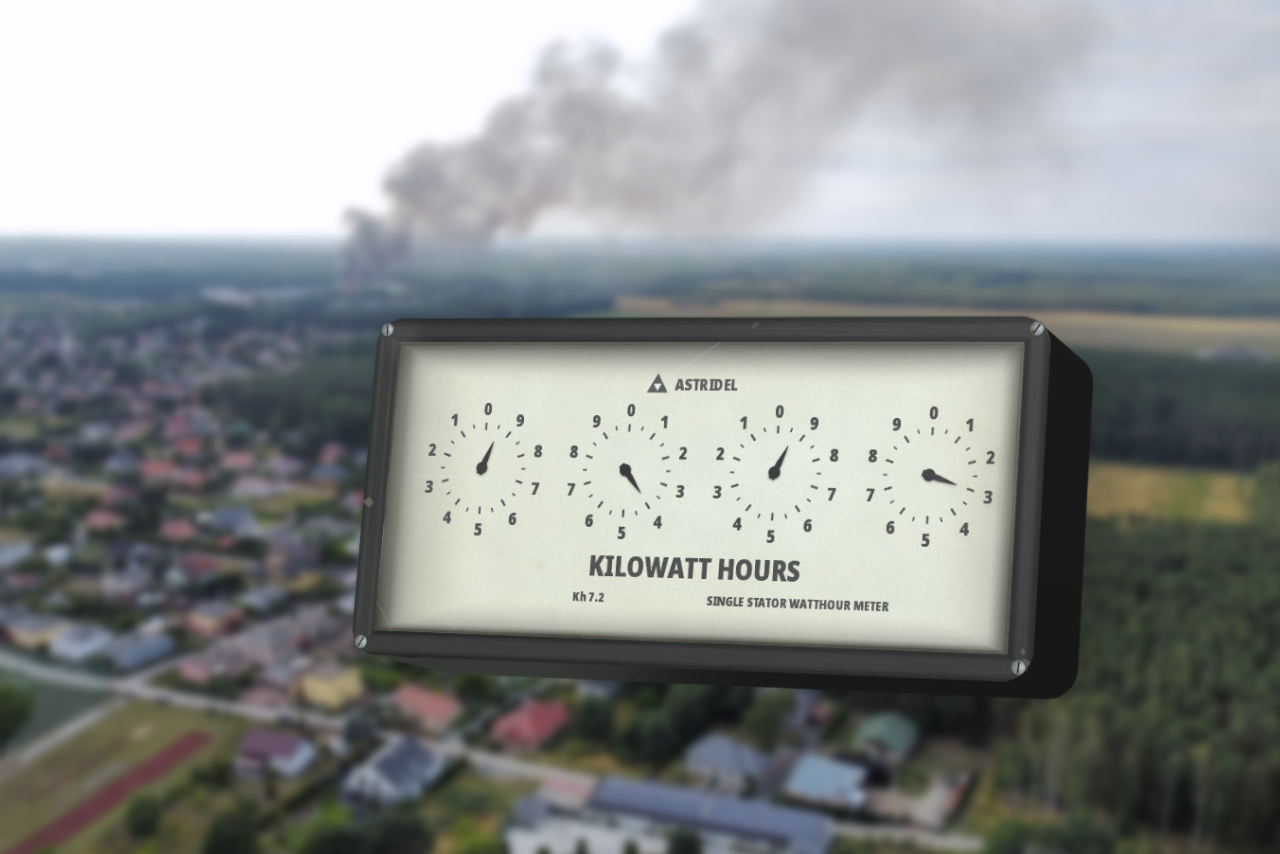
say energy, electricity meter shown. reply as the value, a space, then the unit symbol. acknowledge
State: 9393 kWh
